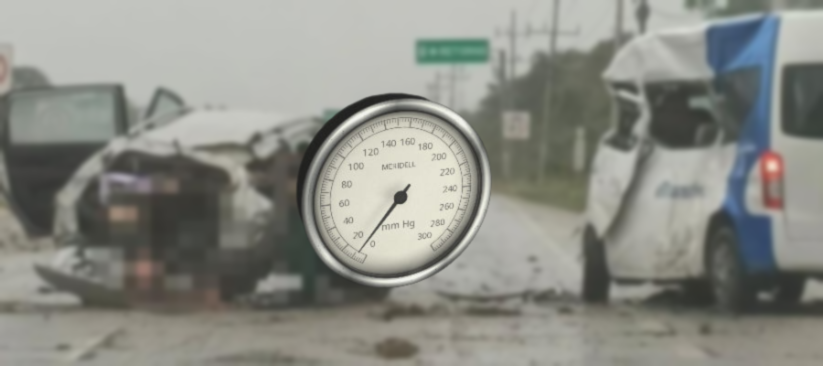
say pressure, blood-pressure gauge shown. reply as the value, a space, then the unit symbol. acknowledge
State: 10 mmHg
